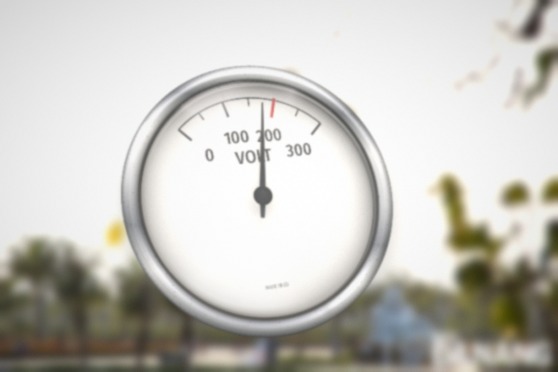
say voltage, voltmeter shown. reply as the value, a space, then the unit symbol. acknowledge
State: 175 V
